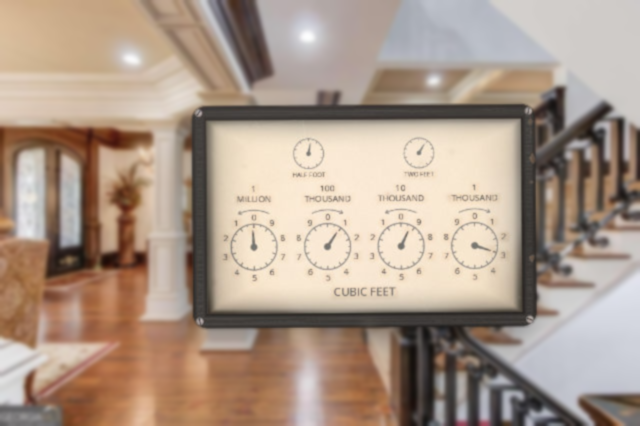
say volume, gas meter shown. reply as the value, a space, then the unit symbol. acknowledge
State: 9300 ft³
